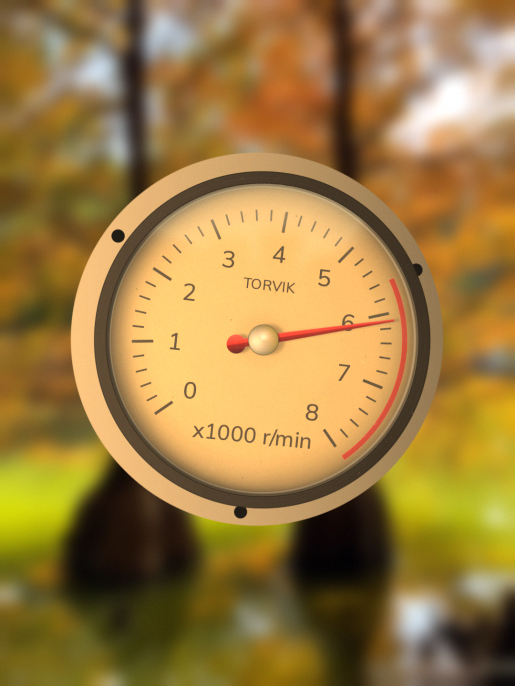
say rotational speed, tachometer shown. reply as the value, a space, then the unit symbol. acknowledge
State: 6100 rpm
